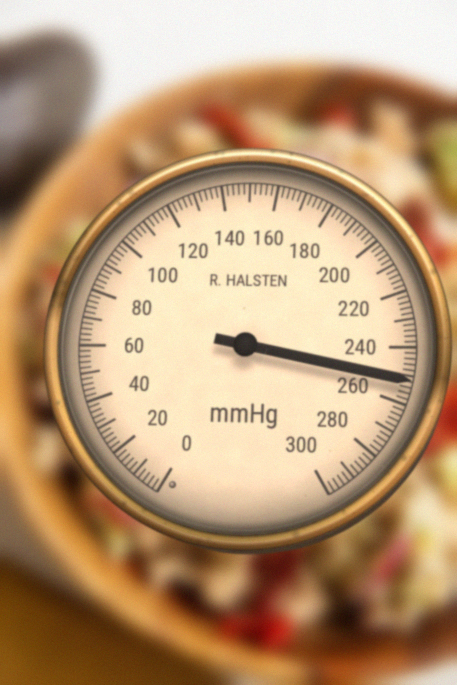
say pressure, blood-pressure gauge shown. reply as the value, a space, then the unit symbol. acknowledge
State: 252 mmHg
